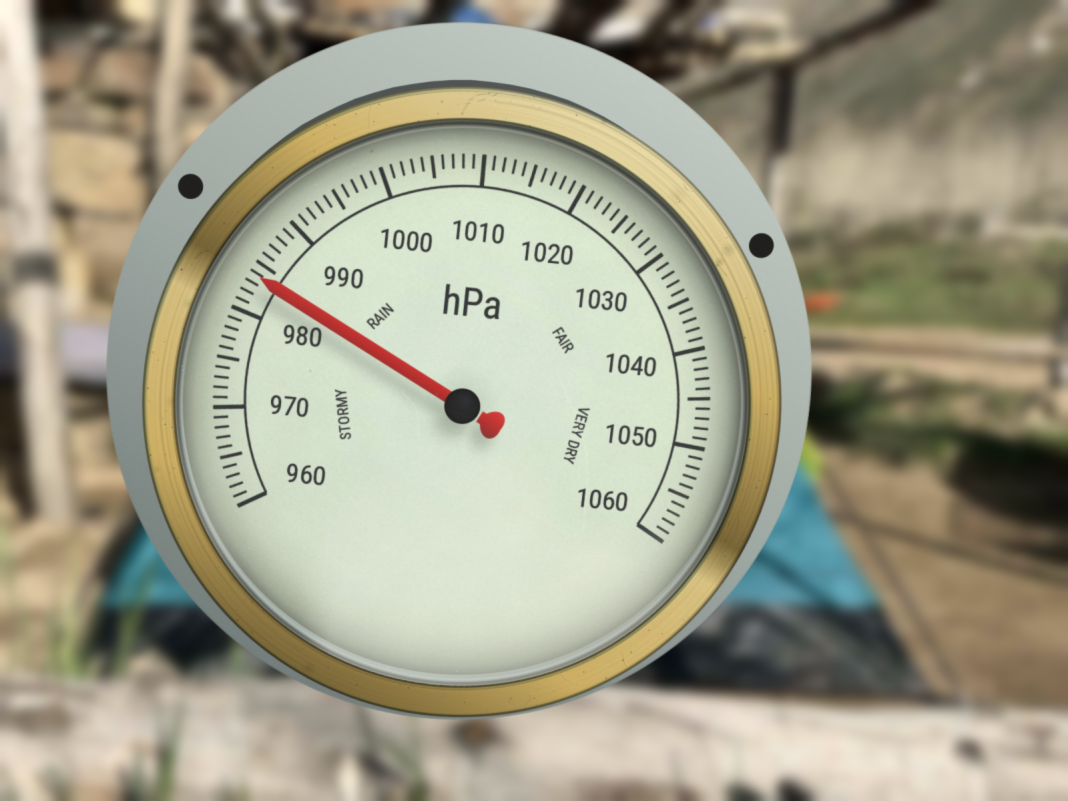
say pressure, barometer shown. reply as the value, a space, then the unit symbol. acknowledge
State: 984 hPa
